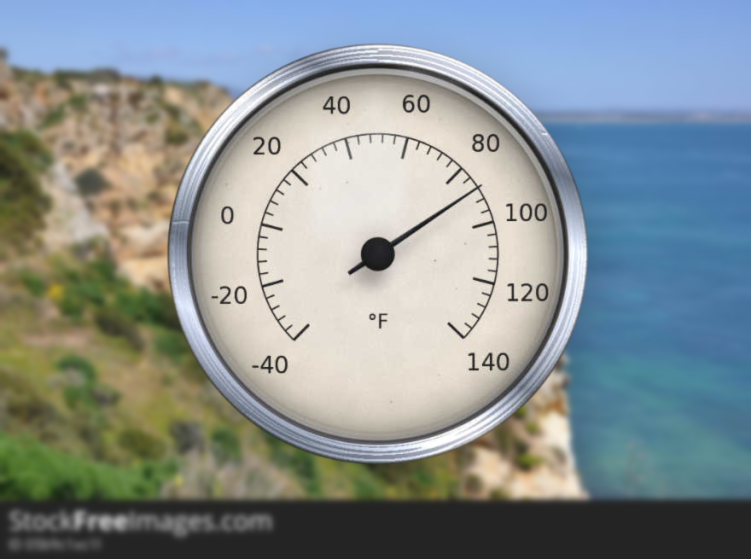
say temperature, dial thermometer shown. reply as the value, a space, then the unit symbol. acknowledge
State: 88 °F
